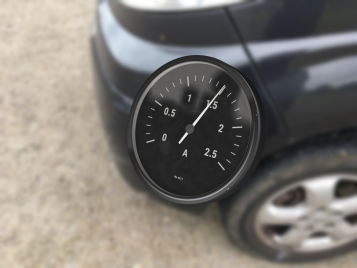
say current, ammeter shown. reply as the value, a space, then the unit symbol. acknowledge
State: 1.5 A
